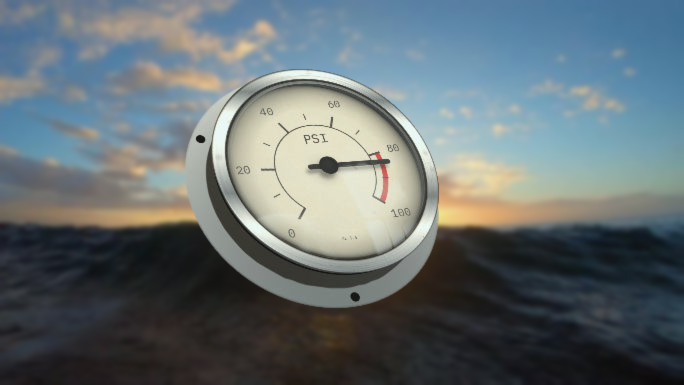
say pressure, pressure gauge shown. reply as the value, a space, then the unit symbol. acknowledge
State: 85 psi
